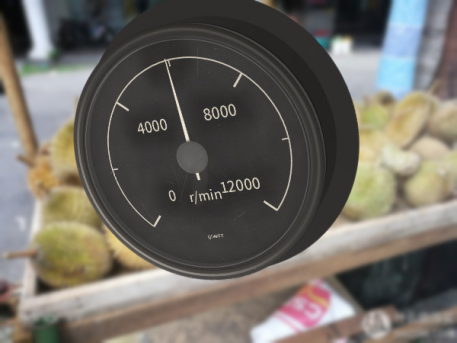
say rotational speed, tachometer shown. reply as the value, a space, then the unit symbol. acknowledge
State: 6000 rpm
